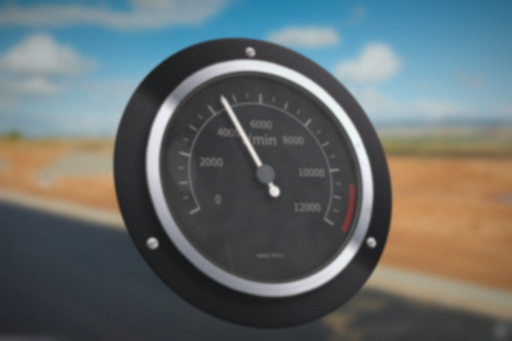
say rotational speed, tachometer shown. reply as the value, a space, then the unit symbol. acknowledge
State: 4500 rpm
